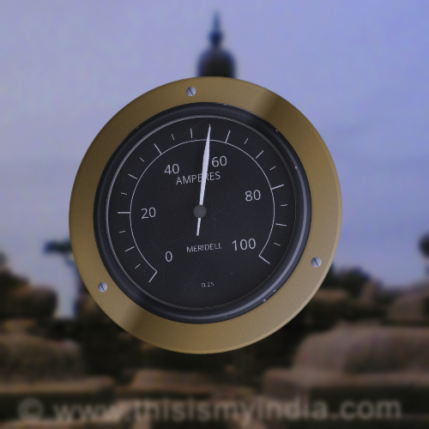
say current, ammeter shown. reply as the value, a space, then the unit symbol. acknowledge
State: 55 A
